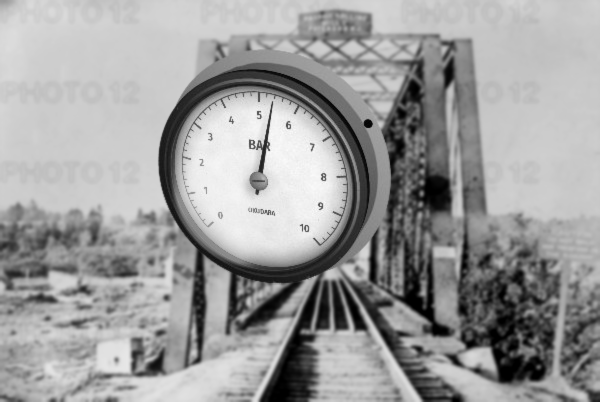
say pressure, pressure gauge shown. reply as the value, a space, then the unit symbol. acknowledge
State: 5.4 bar
